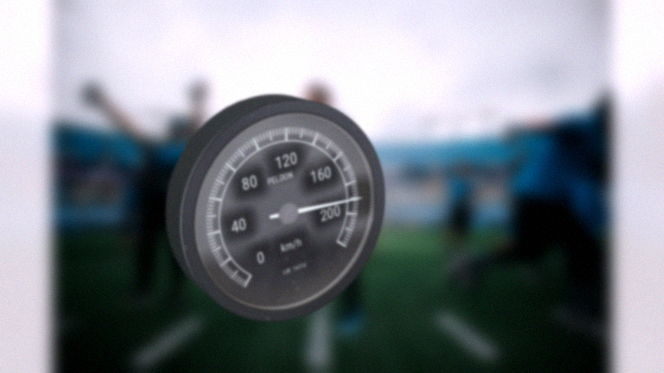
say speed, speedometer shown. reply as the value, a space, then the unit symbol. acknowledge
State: 190 km/h
